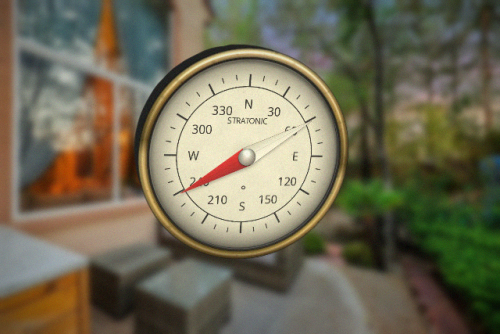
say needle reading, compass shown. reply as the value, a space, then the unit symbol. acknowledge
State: 240 °
